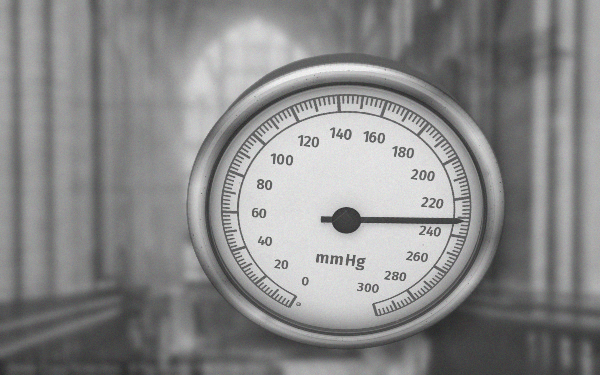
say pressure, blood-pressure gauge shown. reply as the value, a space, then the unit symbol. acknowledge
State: 230 mmHg
